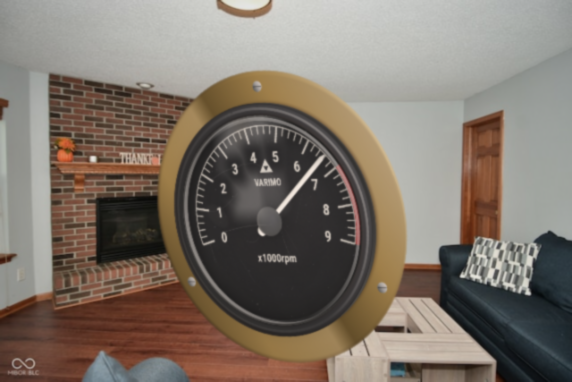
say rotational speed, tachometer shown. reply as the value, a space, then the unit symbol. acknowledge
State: 6600 rpm
